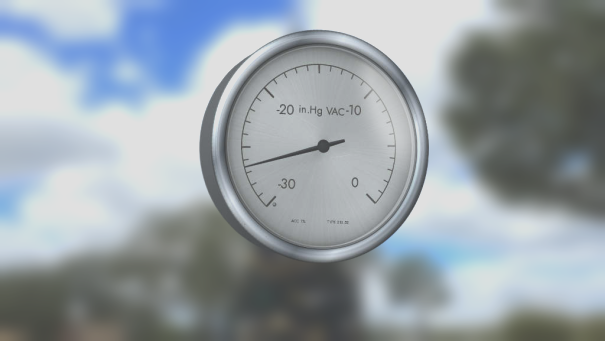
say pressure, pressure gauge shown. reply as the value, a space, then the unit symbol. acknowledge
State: -26.5 inHg
